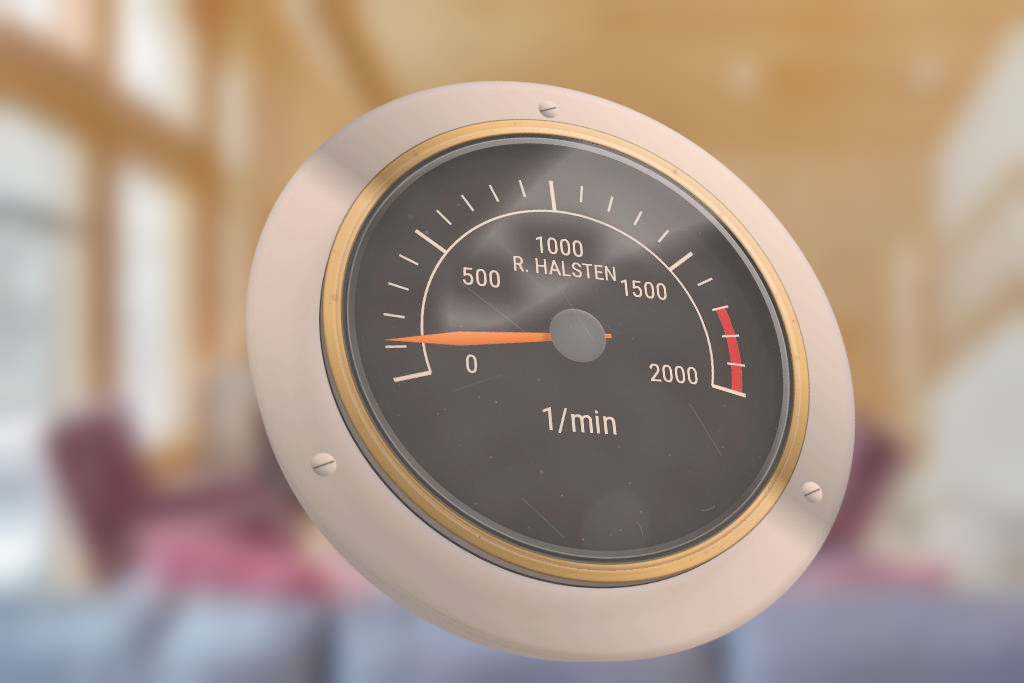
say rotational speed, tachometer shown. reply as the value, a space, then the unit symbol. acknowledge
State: 100 rpm
